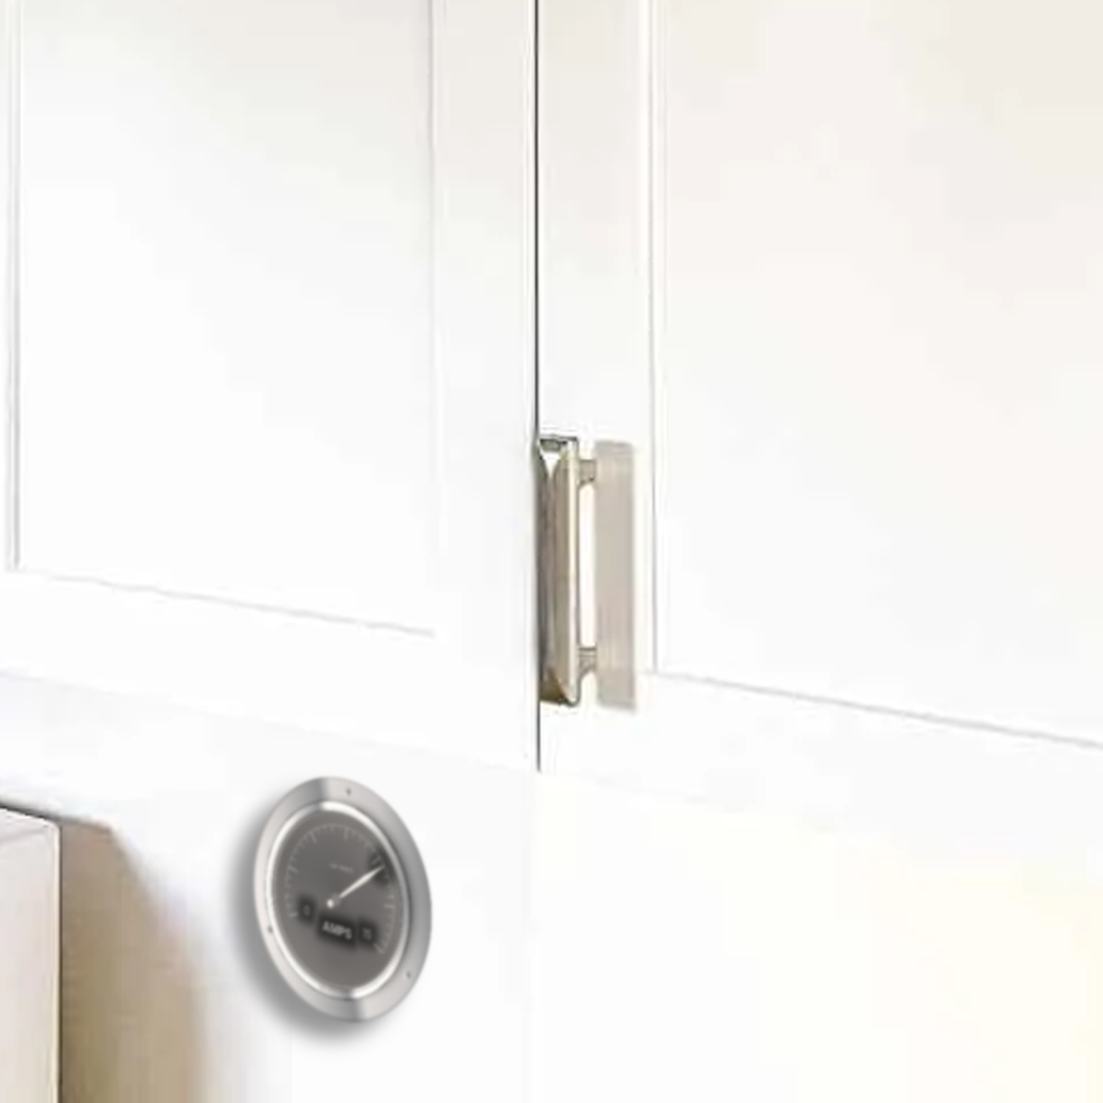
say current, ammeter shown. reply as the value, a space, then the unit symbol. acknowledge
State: 10.5 A
